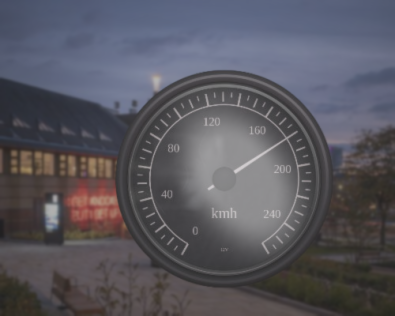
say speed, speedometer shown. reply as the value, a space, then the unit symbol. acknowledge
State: 180 km/h
